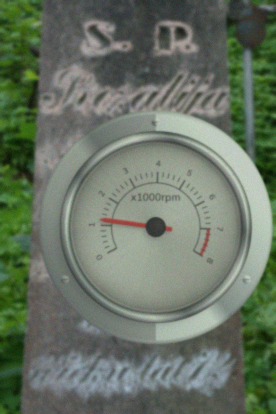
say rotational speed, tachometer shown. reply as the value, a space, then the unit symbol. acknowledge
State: 1200 rpm
